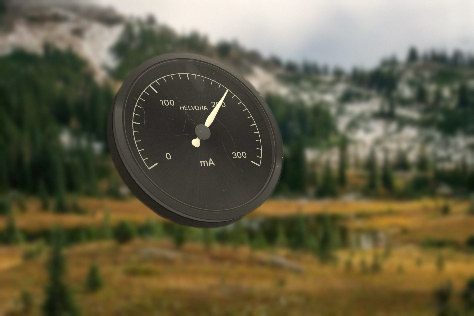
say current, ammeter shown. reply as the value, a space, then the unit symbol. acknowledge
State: 200 mA
